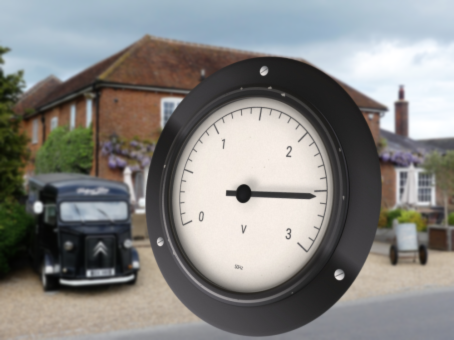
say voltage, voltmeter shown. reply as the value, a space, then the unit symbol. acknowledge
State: 2.55 V
